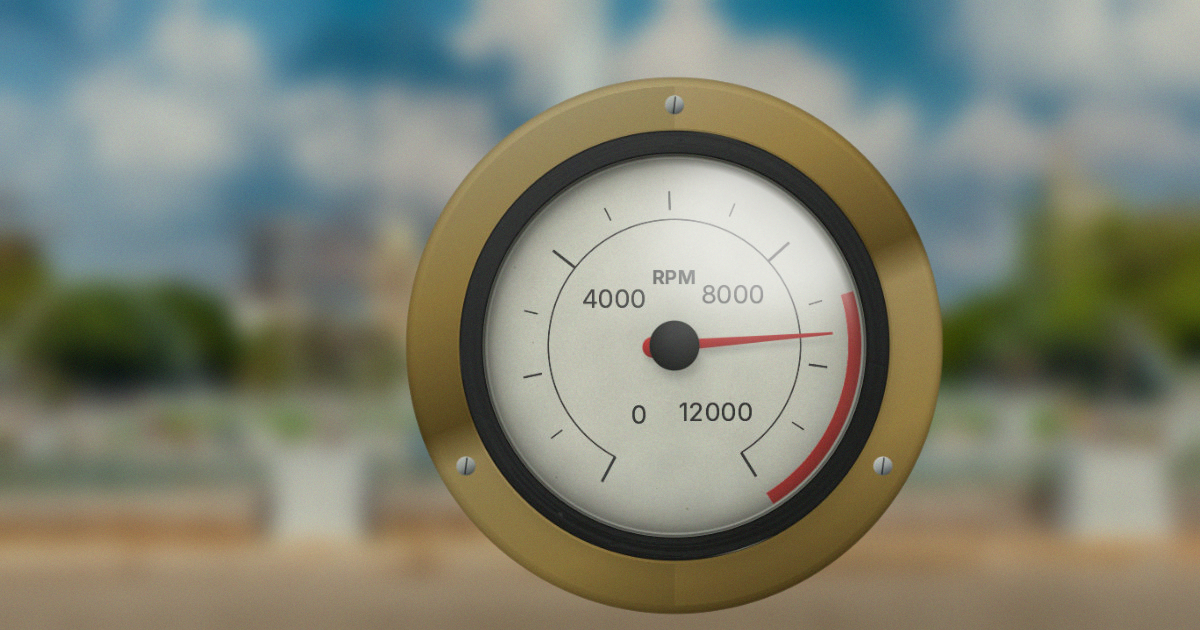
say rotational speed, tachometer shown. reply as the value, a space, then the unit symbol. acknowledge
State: 9500 rpm
